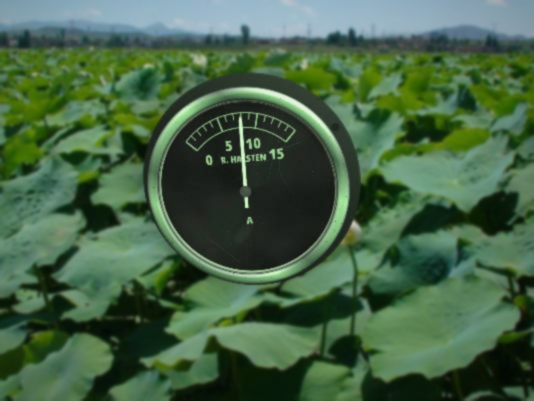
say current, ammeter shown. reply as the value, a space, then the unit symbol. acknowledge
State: 8 A
